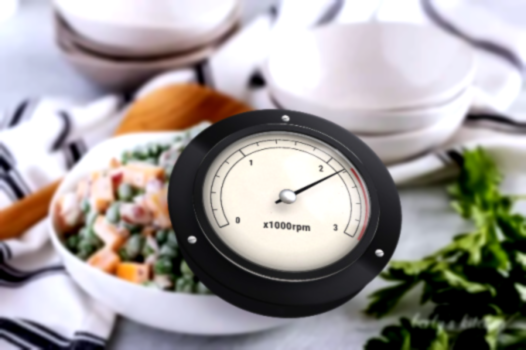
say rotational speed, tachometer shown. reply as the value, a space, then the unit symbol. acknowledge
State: 2200 rpm
